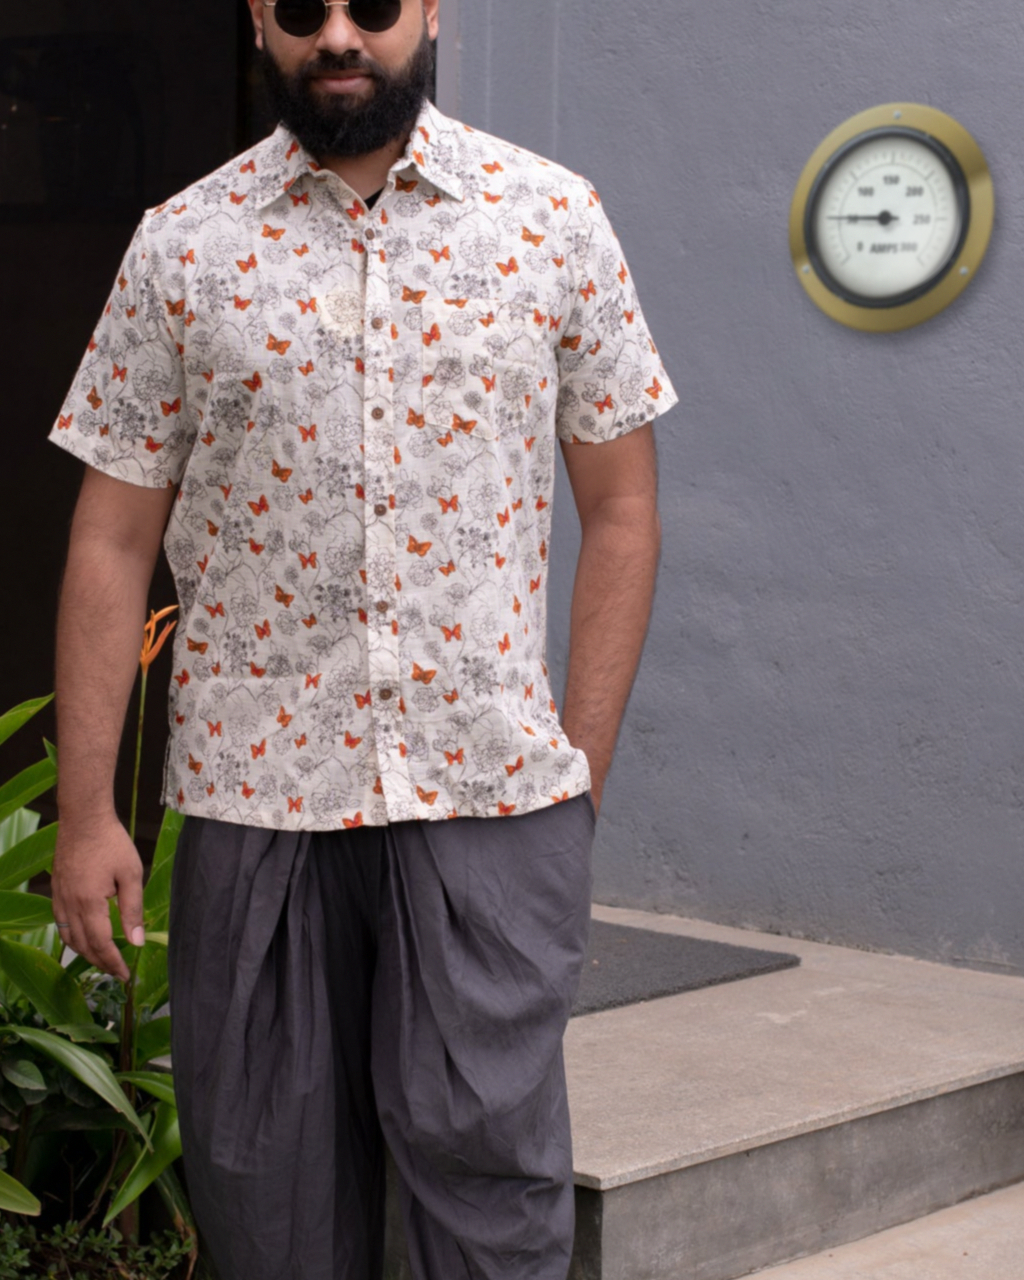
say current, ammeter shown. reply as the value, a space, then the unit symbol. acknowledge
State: 50 A
